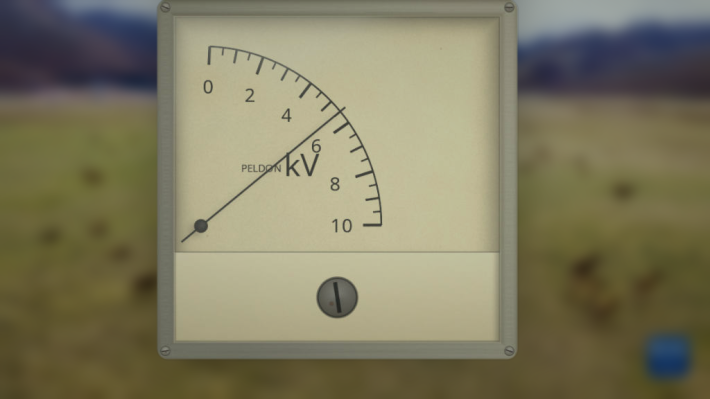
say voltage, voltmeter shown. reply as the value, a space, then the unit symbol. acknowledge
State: 5.5 kV
